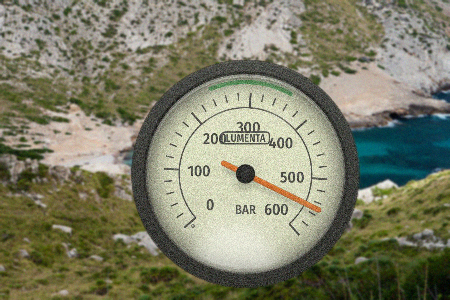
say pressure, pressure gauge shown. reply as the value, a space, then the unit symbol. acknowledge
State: 550 bar
